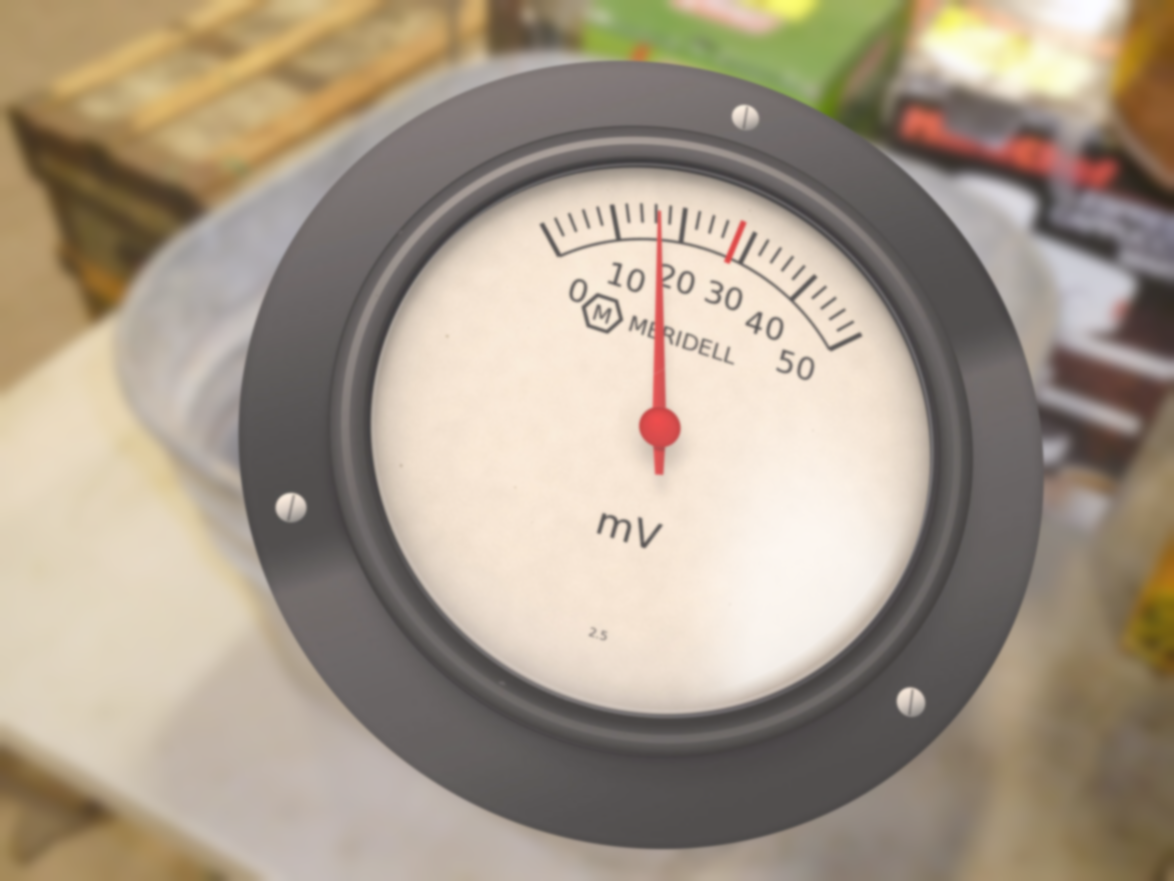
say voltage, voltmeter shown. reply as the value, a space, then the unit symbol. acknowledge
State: 16 mV
